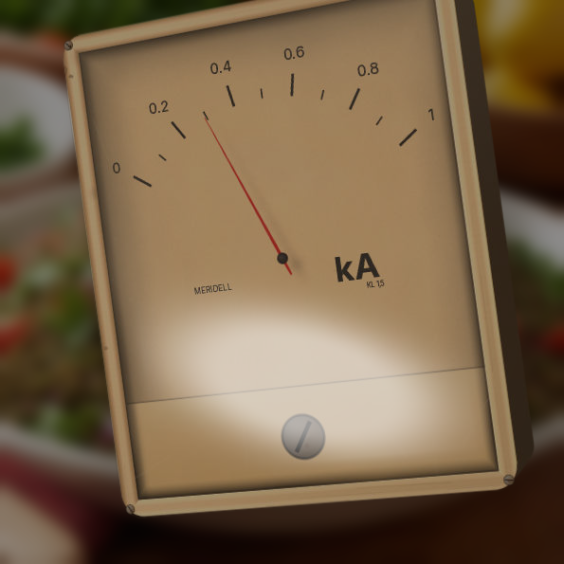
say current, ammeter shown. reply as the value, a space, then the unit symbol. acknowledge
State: 0.3 kA
